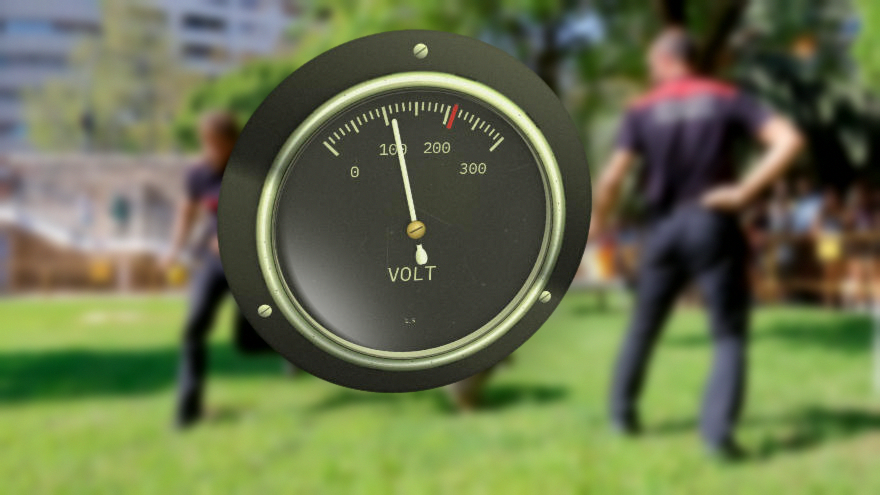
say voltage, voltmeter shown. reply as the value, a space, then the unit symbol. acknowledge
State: 110 V
